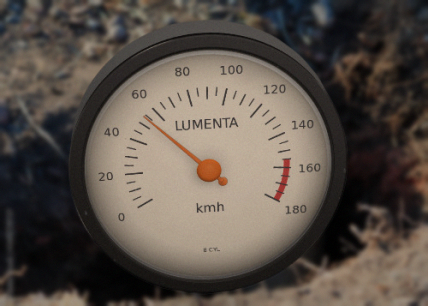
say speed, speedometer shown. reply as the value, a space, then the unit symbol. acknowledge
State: 55 km/h
